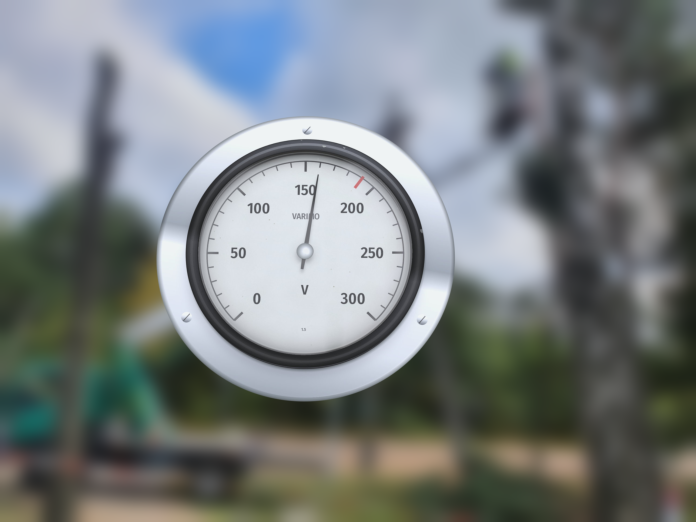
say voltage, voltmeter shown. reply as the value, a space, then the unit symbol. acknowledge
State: 160 V
